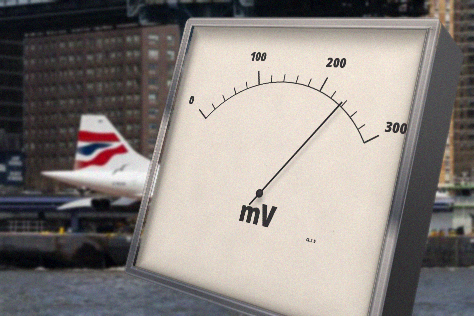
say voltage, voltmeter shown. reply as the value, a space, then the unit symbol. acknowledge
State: 240 mV
